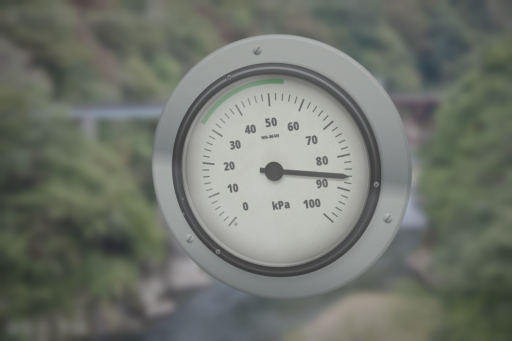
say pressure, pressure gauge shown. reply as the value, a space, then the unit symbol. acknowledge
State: 86 kPa
